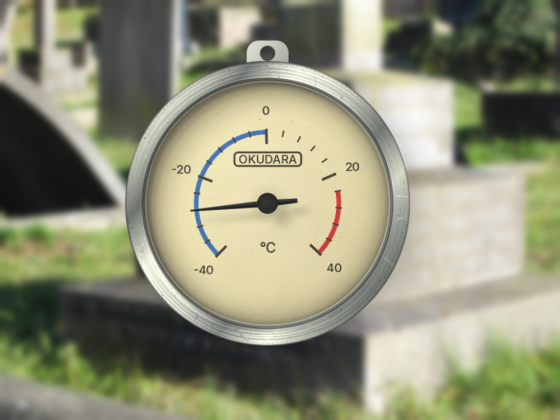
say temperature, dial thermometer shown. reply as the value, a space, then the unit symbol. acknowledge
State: -28 °C
